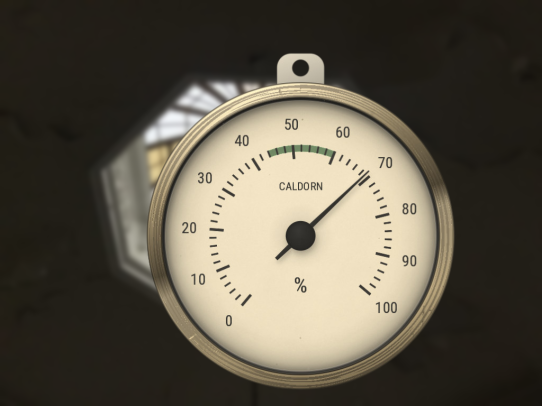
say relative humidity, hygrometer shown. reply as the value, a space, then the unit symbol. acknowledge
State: 69 %
